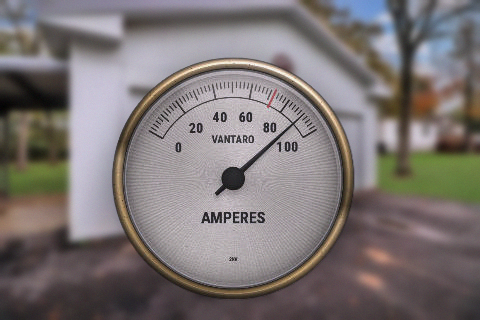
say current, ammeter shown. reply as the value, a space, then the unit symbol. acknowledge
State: 90 A
